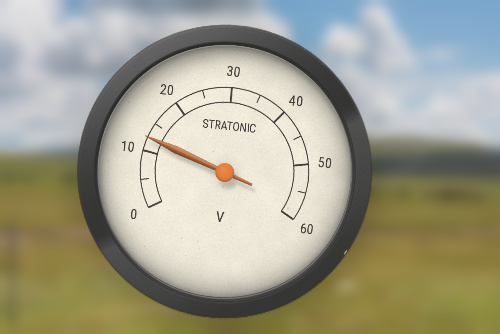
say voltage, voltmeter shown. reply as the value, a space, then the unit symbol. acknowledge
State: 12.5 V
